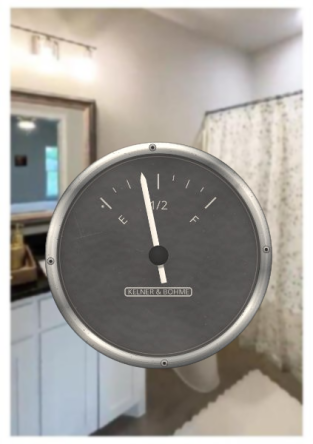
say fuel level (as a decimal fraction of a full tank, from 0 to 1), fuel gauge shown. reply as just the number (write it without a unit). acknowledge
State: 0.375
